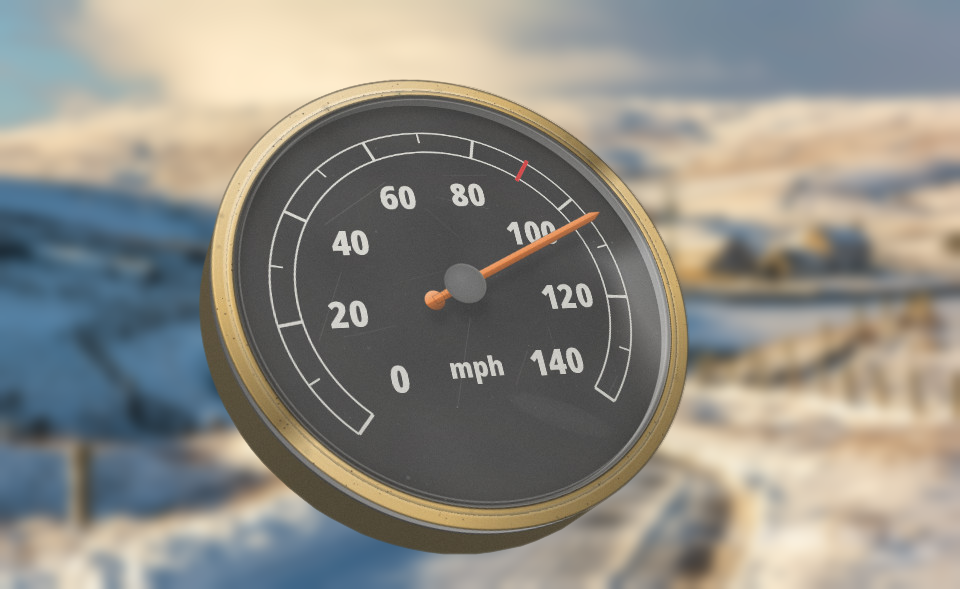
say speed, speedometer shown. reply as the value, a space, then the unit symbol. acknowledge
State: 105 mph
